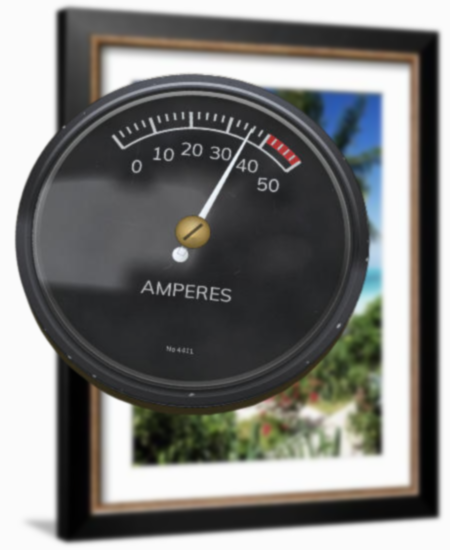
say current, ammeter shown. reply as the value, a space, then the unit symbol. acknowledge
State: 36 A
